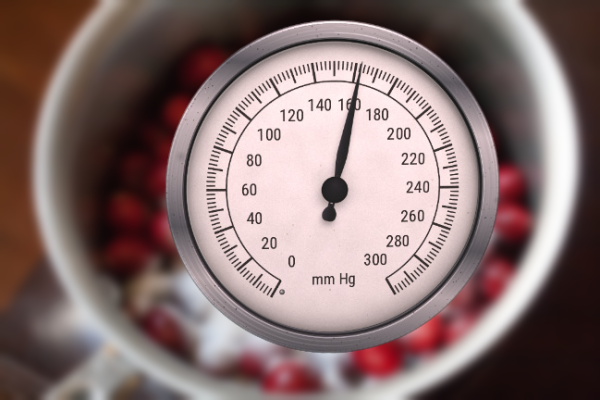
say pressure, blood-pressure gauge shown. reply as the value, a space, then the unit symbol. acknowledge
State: 162 mmHg
